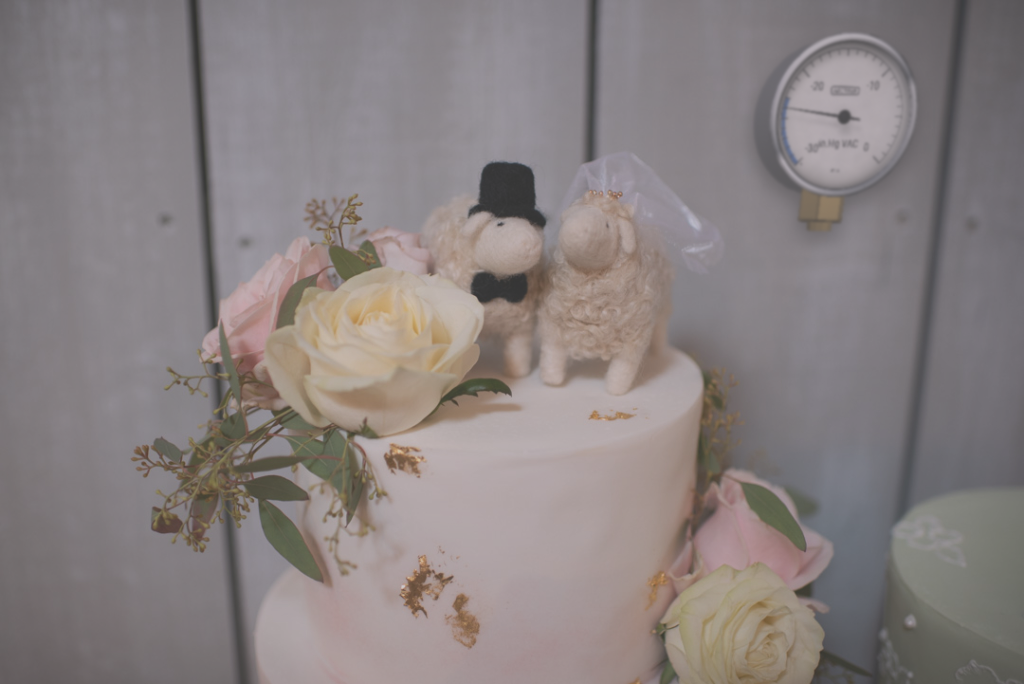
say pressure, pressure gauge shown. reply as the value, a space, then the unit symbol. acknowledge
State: -24 inHg
